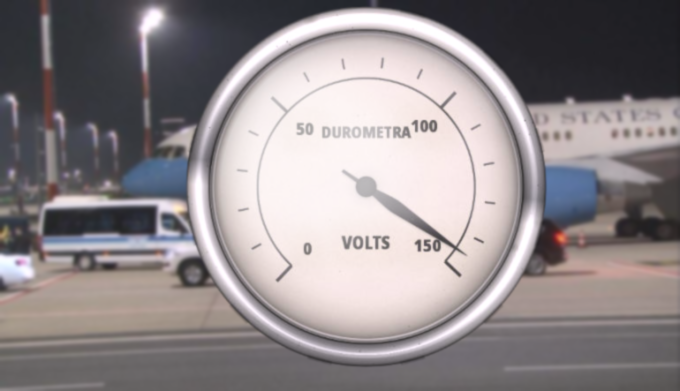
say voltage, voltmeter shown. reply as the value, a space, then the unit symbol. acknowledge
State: 145 V
